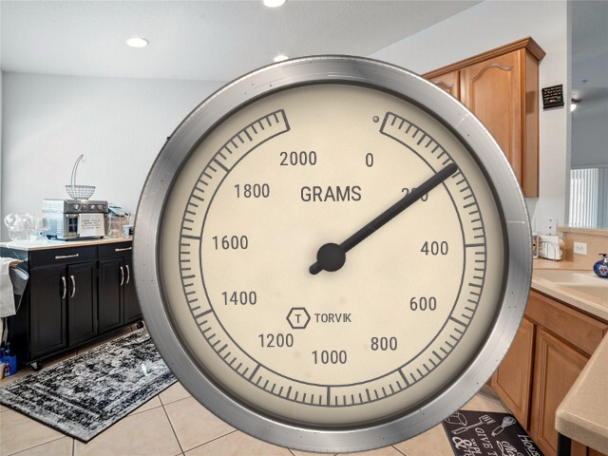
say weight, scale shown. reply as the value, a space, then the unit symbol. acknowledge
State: 200 g
